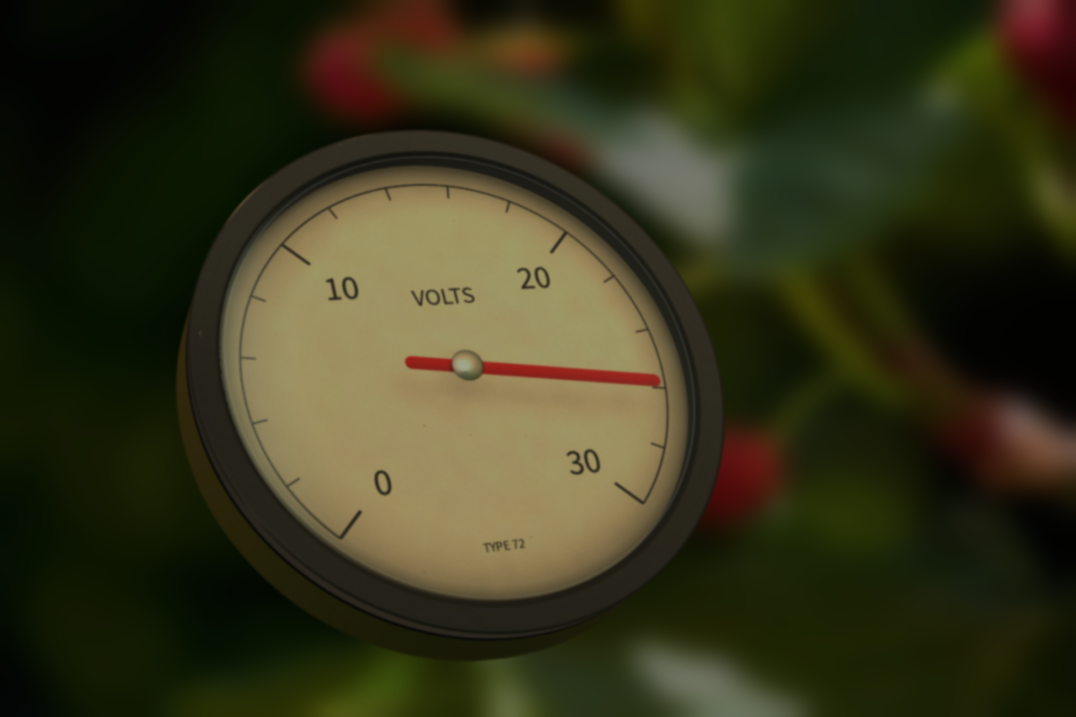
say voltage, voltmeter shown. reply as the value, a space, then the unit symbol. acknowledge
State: 26 V
